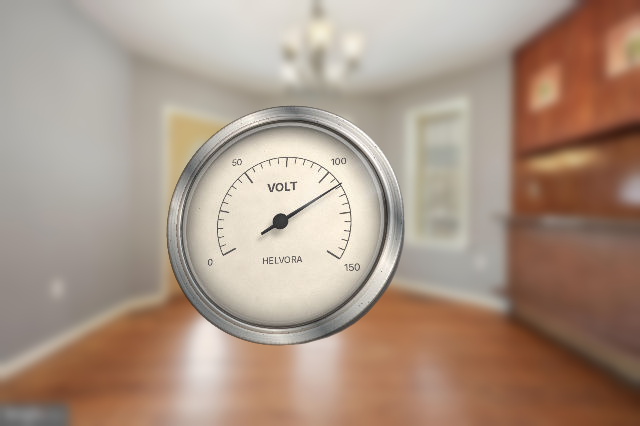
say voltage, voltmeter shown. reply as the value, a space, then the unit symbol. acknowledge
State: 110 V
